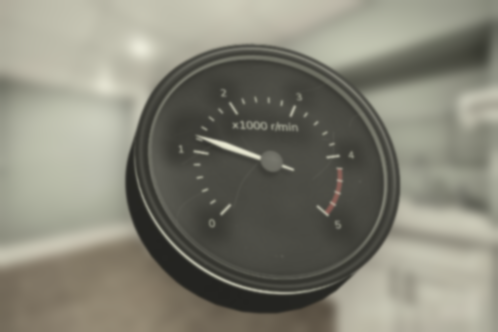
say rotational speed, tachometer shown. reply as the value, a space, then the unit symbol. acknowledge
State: 1200 rpm
